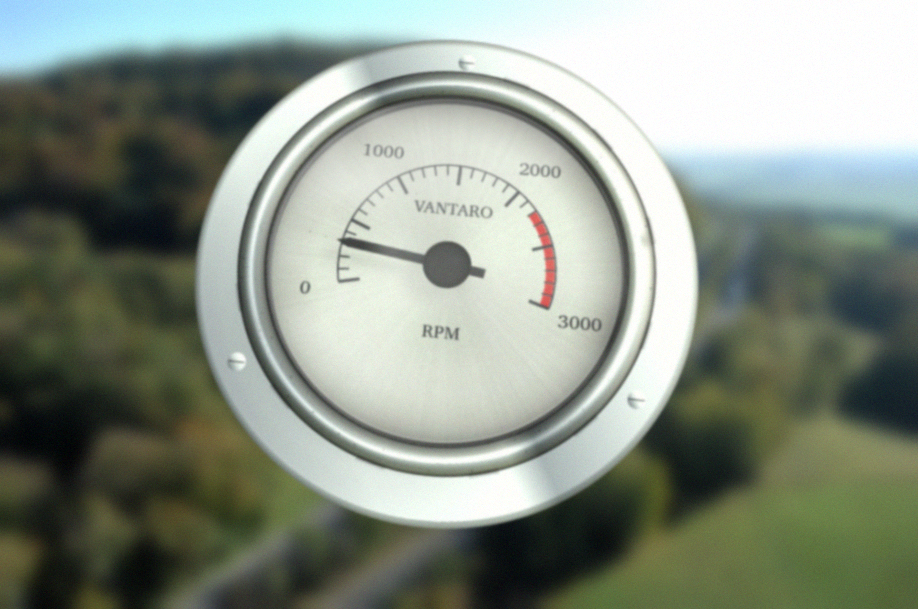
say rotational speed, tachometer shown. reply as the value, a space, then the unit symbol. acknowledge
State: 300 rpm
